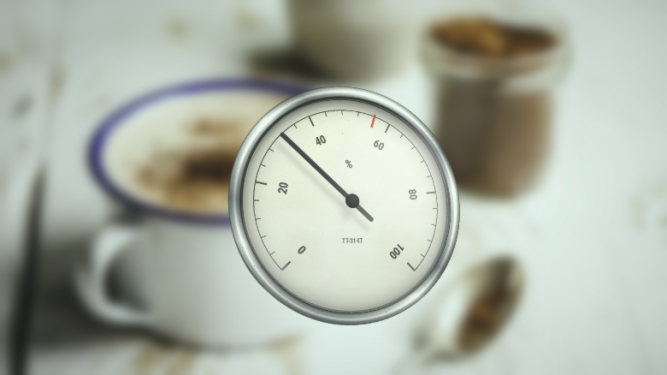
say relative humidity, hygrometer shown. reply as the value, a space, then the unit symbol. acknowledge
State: 32 %
